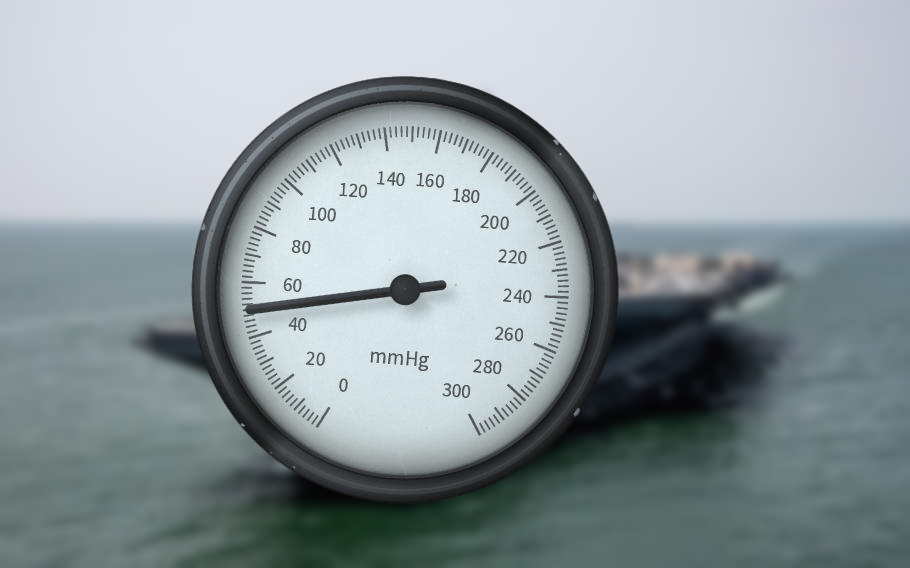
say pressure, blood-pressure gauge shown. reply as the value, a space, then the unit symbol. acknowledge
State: 50 mmHg
